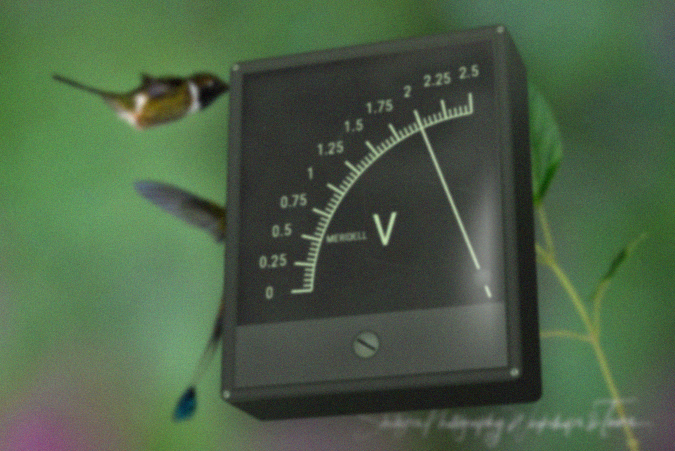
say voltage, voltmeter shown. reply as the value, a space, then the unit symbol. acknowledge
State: 2 V
